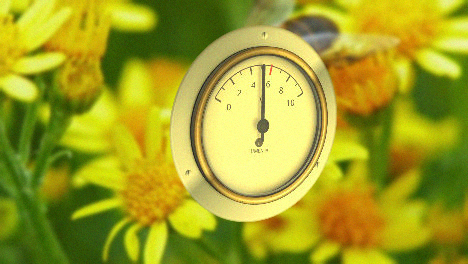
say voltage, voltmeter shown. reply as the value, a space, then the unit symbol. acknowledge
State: 5 V
